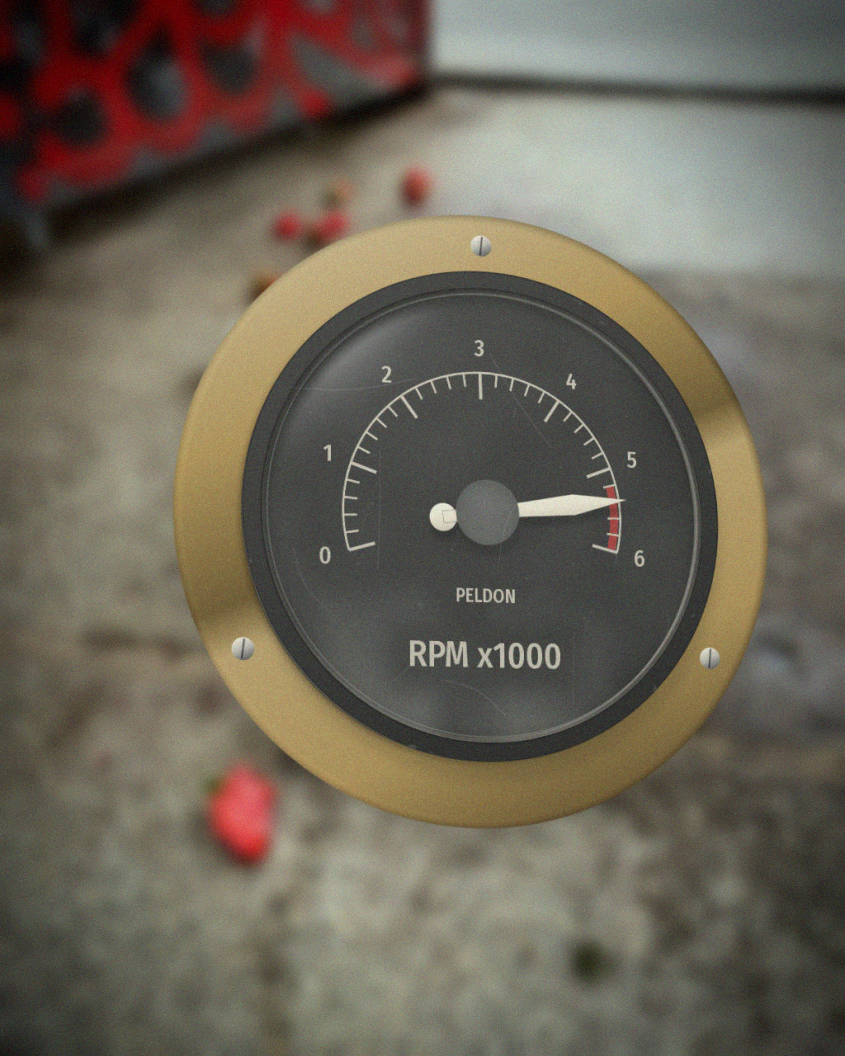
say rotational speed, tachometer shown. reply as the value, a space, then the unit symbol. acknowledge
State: 5400 rpm
